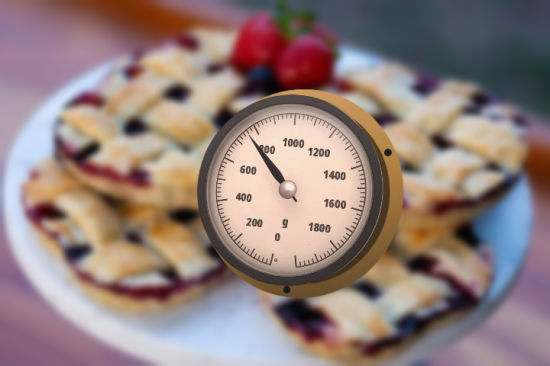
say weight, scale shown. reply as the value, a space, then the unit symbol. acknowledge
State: 760 g
